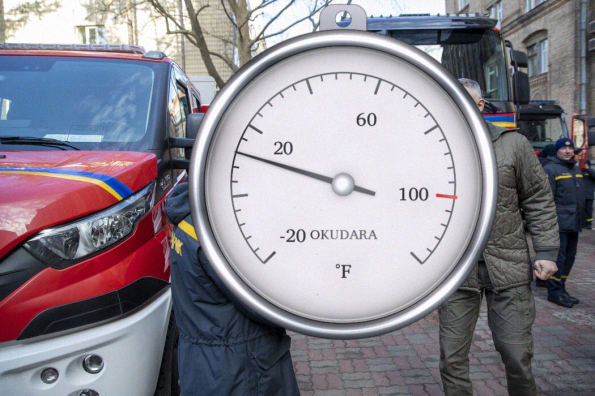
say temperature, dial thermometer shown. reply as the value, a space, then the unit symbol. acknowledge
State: 12 °F
